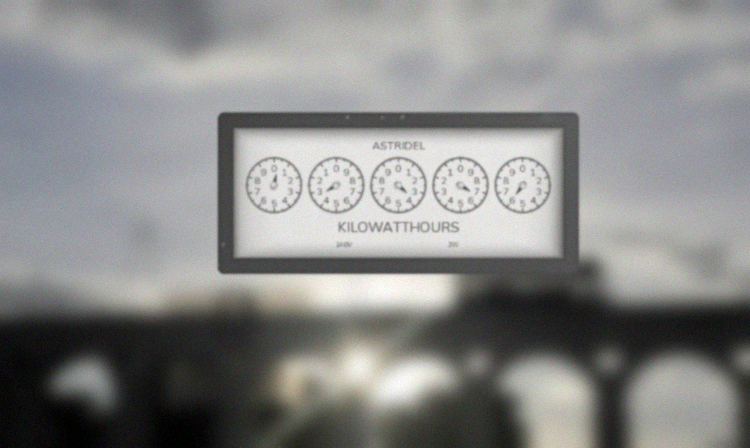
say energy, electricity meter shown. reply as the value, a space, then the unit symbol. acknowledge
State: 3366 kWh
